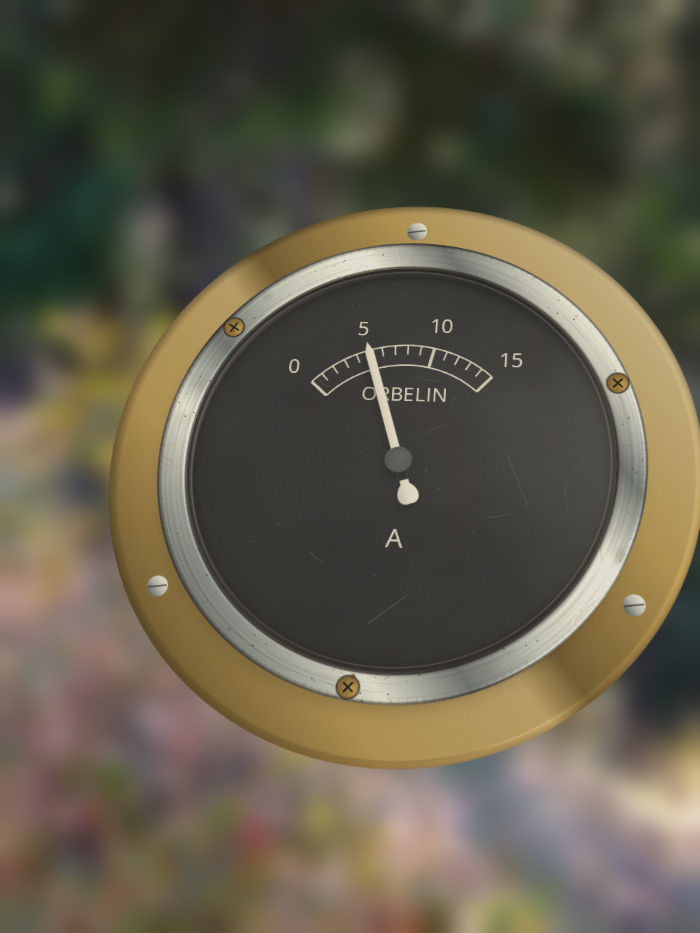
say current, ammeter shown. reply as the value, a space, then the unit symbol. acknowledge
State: 5 A
